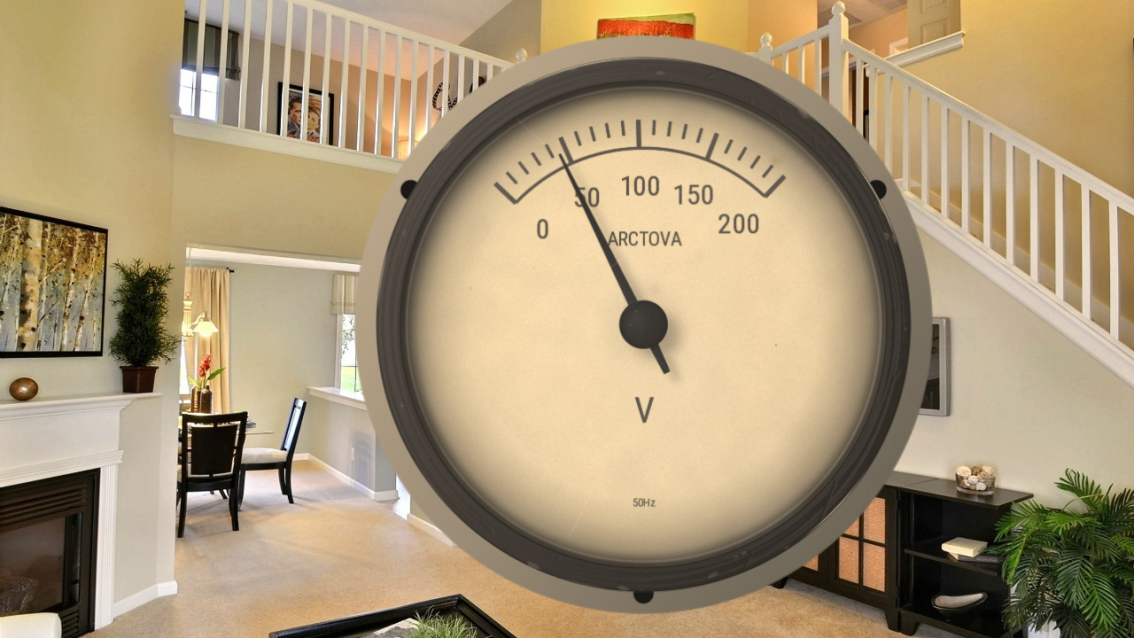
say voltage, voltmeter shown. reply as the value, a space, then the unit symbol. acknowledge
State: 45 V
